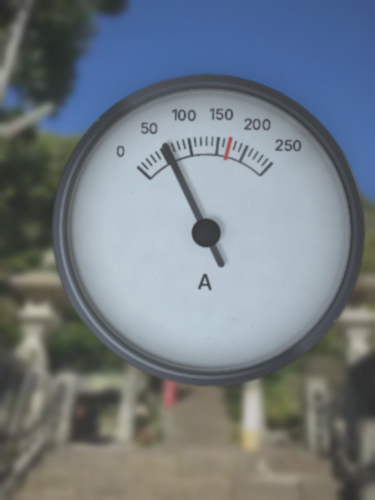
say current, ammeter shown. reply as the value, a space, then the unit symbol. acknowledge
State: 60 A
